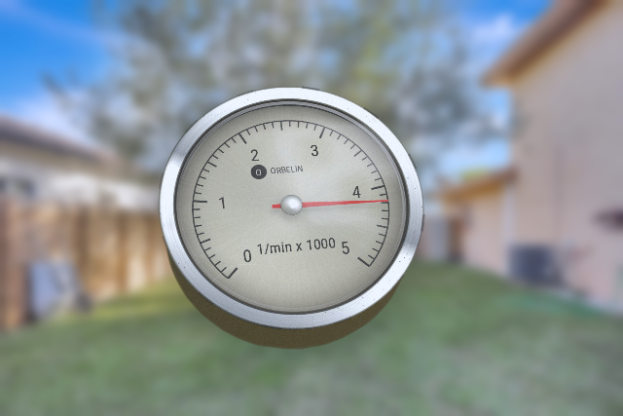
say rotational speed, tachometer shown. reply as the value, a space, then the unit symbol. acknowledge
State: 4200 rpm
